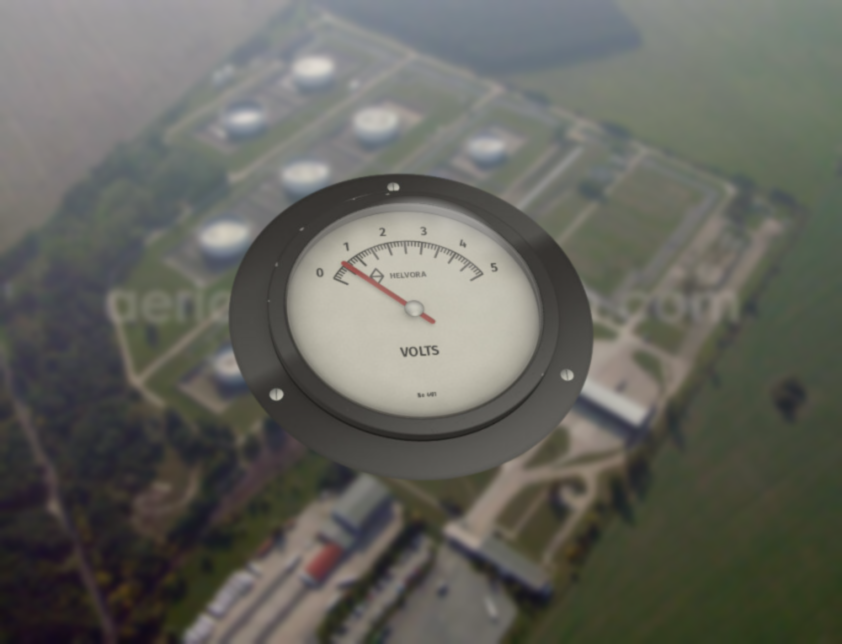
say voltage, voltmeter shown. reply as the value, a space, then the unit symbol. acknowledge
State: 0.5 V
